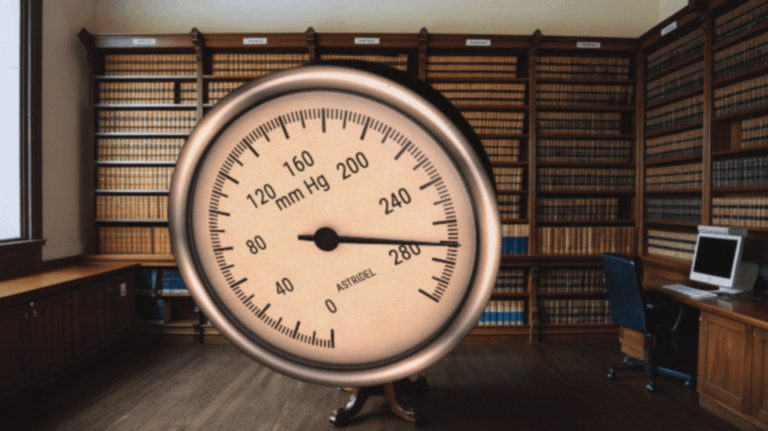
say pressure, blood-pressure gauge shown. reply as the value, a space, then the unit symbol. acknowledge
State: 270 mmHg
